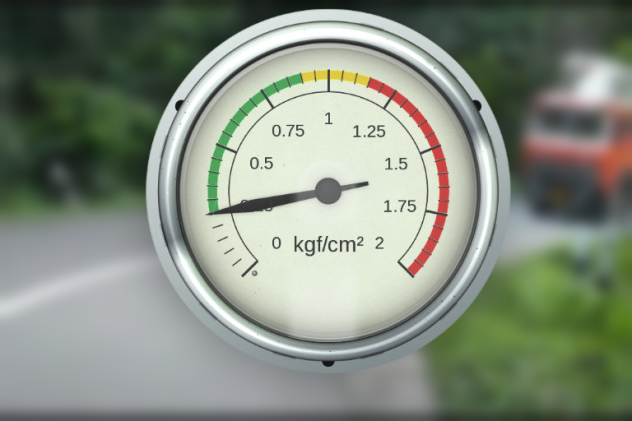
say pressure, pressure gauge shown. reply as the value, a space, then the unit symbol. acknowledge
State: 0.25 kg/cm²
